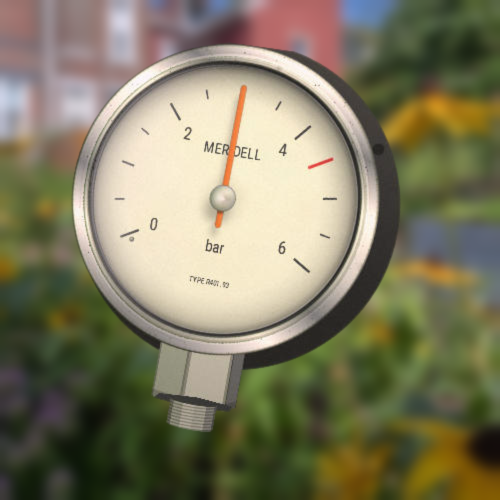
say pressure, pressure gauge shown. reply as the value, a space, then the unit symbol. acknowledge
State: 3 bar
